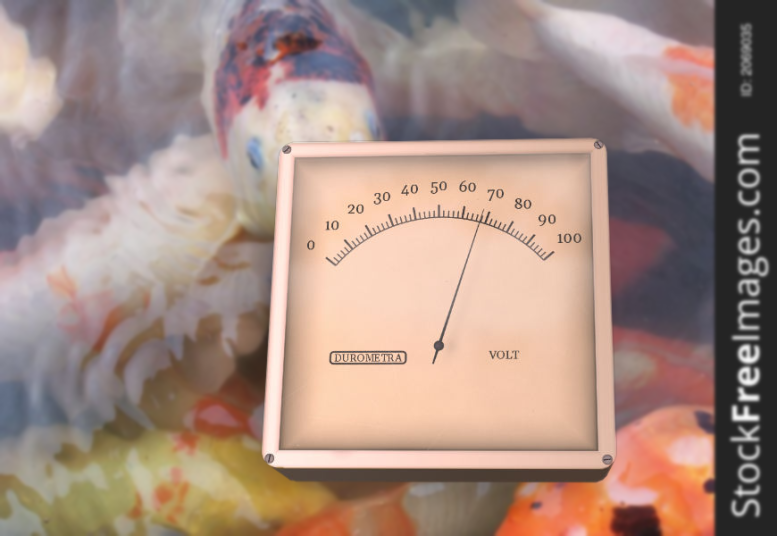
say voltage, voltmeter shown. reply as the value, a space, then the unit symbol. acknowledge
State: 68 V
